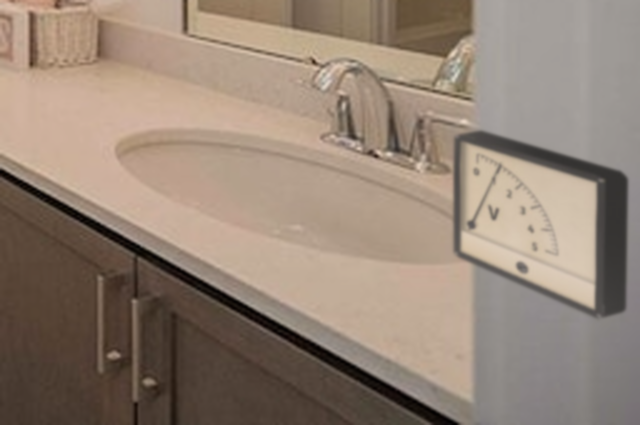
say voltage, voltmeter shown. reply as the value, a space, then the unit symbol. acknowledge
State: 1 V
